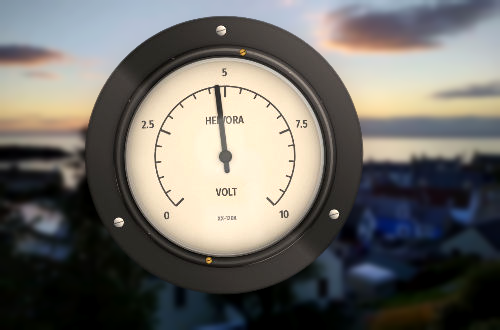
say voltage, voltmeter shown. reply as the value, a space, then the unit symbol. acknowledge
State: 4.75 V
